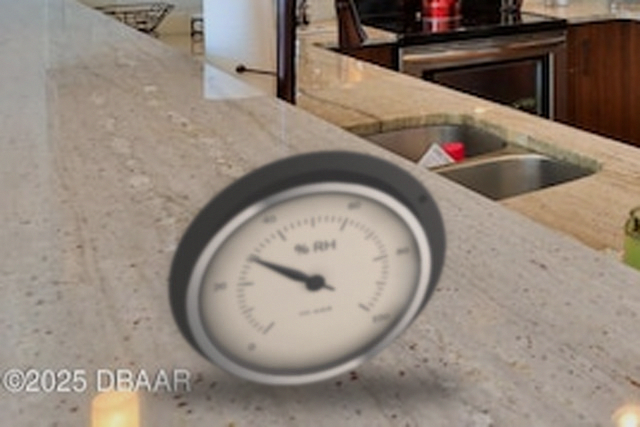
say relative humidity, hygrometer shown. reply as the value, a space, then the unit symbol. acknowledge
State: 30 %
